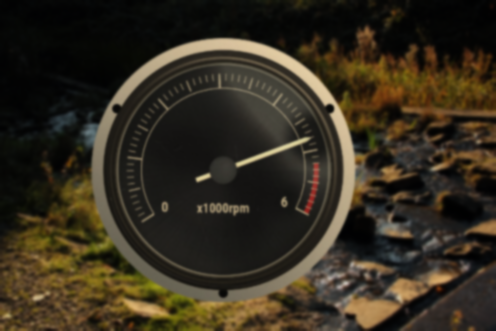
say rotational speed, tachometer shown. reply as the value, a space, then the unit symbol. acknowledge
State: 4800 rpm
